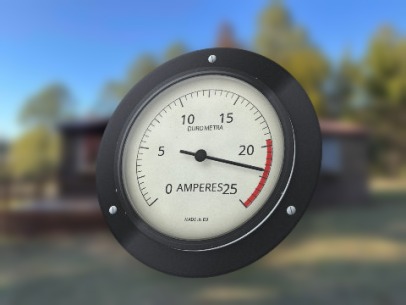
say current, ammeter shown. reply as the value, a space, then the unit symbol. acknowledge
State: 22 A
